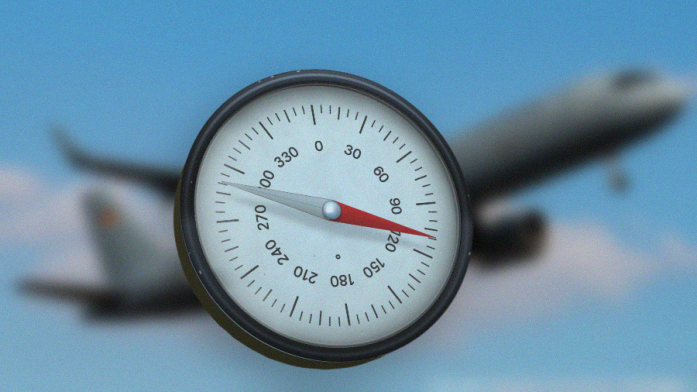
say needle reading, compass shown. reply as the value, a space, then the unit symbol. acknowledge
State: 110 °
